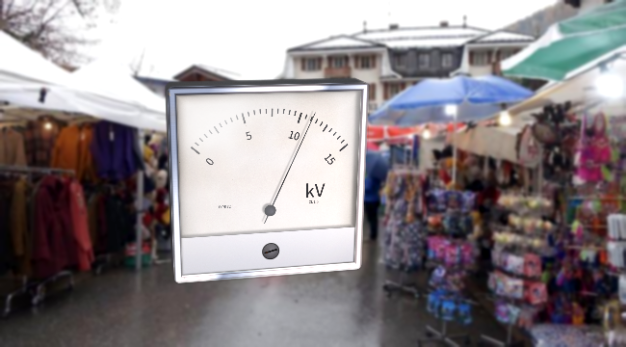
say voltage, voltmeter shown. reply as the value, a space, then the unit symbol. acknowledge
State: 11 kV
